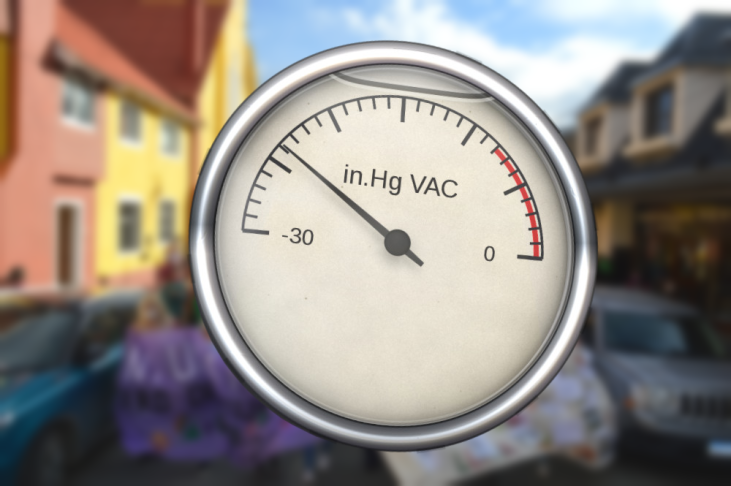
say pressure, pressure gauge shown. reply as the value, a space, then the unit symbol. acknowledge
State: -24 inHg
